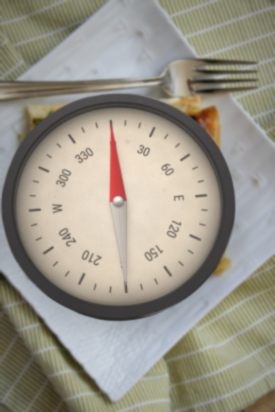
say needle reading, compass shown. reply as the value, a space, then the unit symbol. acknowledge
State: 0 °
